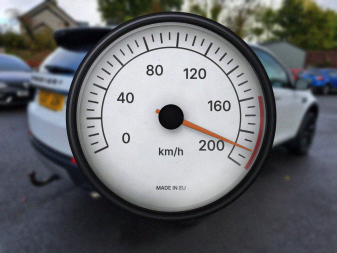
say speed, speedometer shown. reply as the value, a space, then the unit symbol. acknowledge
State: 190 km/h
